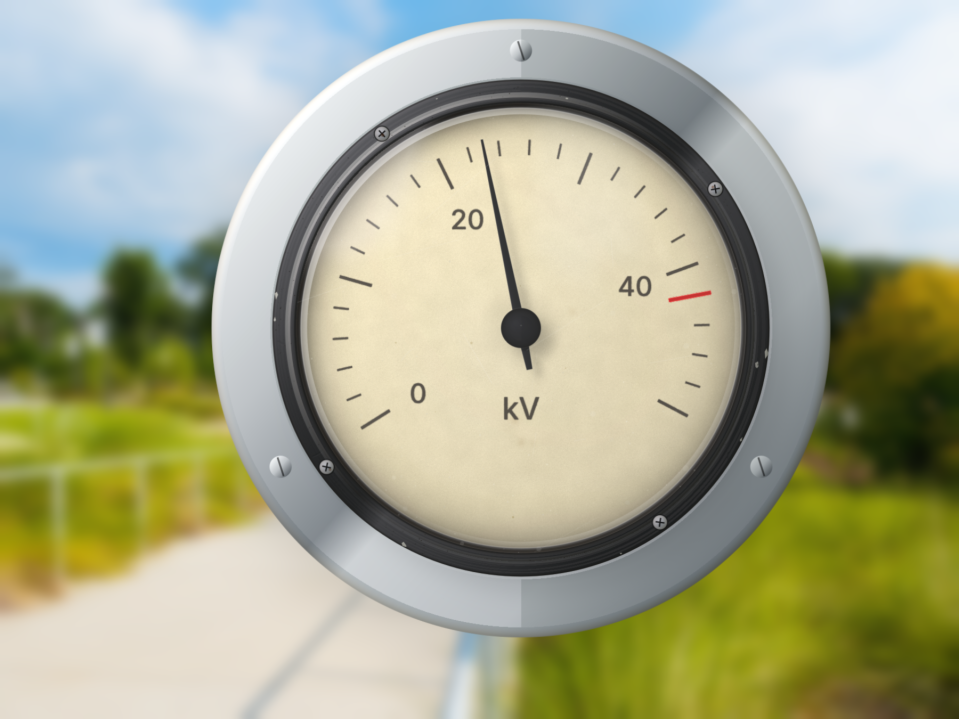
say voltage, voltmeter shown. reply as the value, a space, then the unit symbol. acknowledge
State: 23 kV
